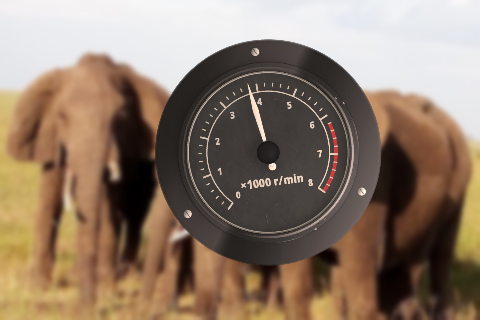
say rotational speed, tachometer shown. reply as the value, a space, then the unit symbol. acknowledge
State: 3800 rpm
